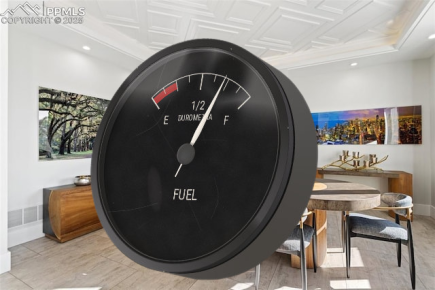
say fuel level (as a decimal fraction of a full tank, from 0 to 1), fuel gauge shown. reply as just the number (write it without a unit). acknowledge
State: 0.75
